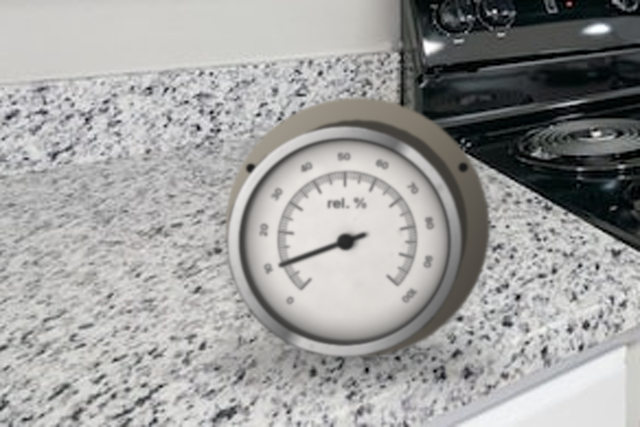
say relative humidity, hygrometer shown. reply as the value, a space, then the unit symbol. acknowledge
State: 10 %
